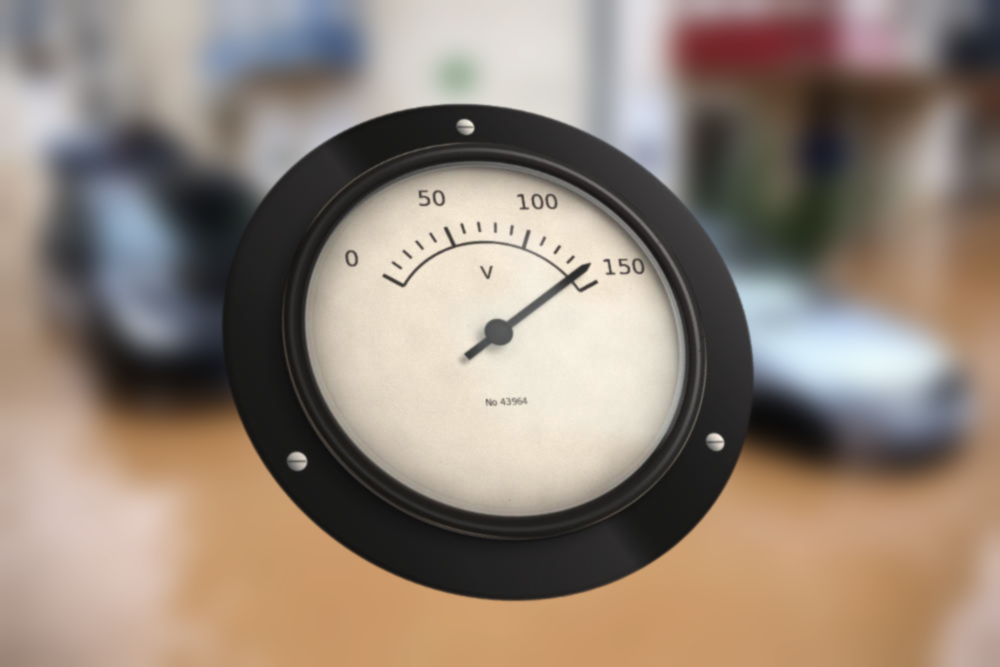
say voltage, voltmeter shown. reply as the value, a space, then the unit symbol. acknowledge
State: 140 V
